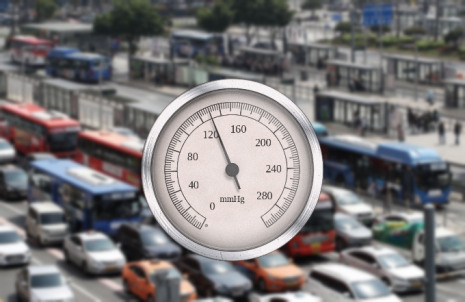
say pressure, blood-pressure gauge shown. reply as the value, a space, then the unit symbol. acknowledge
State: 130 mmHg
